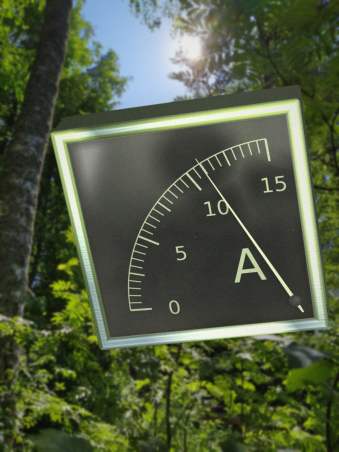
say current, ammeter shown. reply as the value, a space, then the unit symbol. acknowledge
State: 11 A
